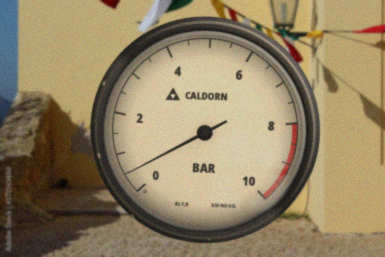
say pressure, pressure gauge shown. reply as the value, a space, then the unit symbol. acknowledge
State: 0.5 bar
